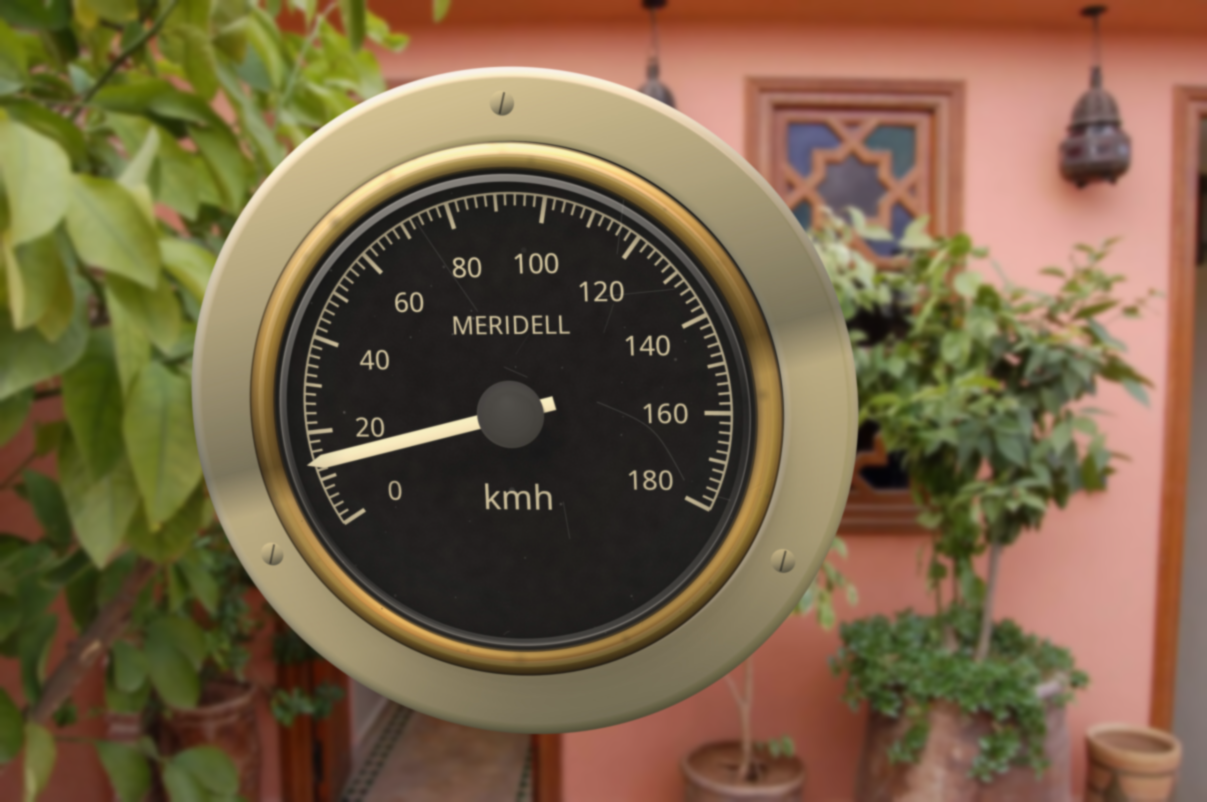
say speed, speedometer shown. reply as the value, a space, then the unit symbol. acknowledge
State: 14 km/h
